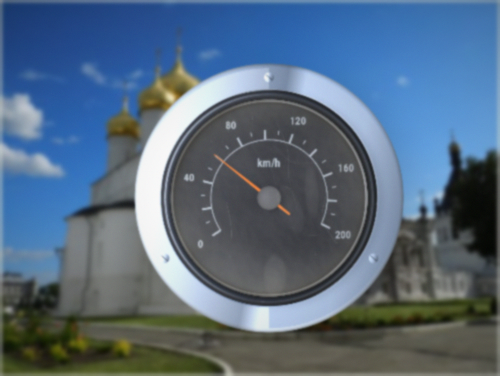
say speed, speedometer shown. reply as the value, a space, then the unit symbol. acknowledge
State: 60 km/h
